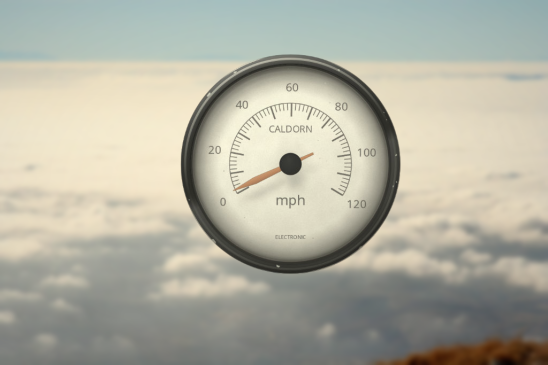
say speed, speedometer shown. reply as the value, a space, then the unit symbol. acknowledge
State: 2 mph
